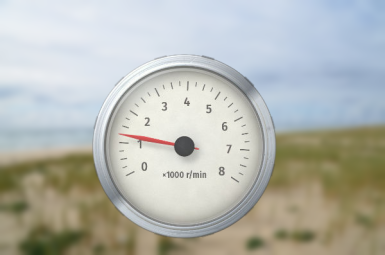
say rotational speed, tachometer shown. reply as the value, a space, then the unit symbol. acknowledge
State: 1250 rpm
